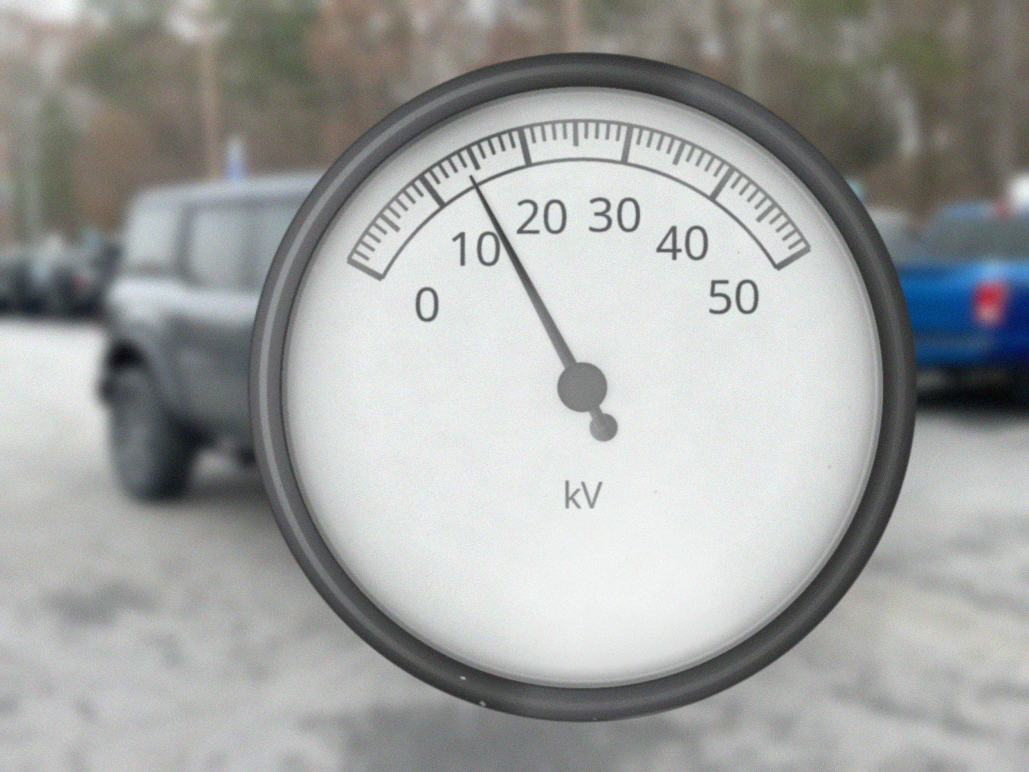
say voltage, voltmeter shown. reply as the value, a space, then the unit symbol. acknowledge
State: 14 kV
